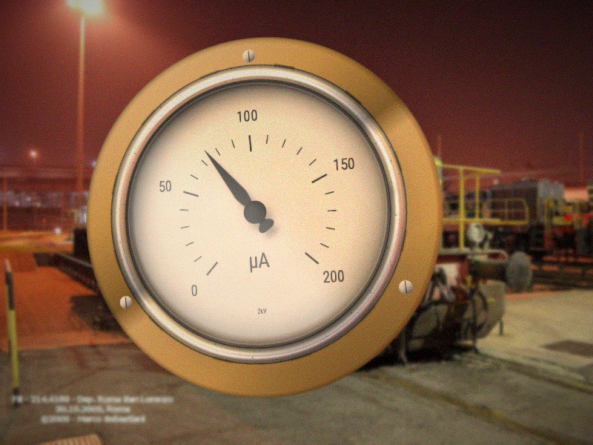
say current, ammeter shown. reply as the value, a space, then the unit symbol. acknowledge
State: 75 µA
